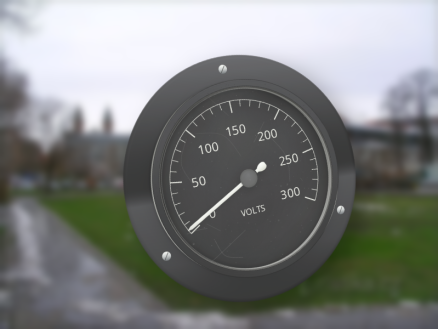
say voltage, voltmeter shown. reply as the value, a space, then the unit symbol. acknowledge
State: 5 V
